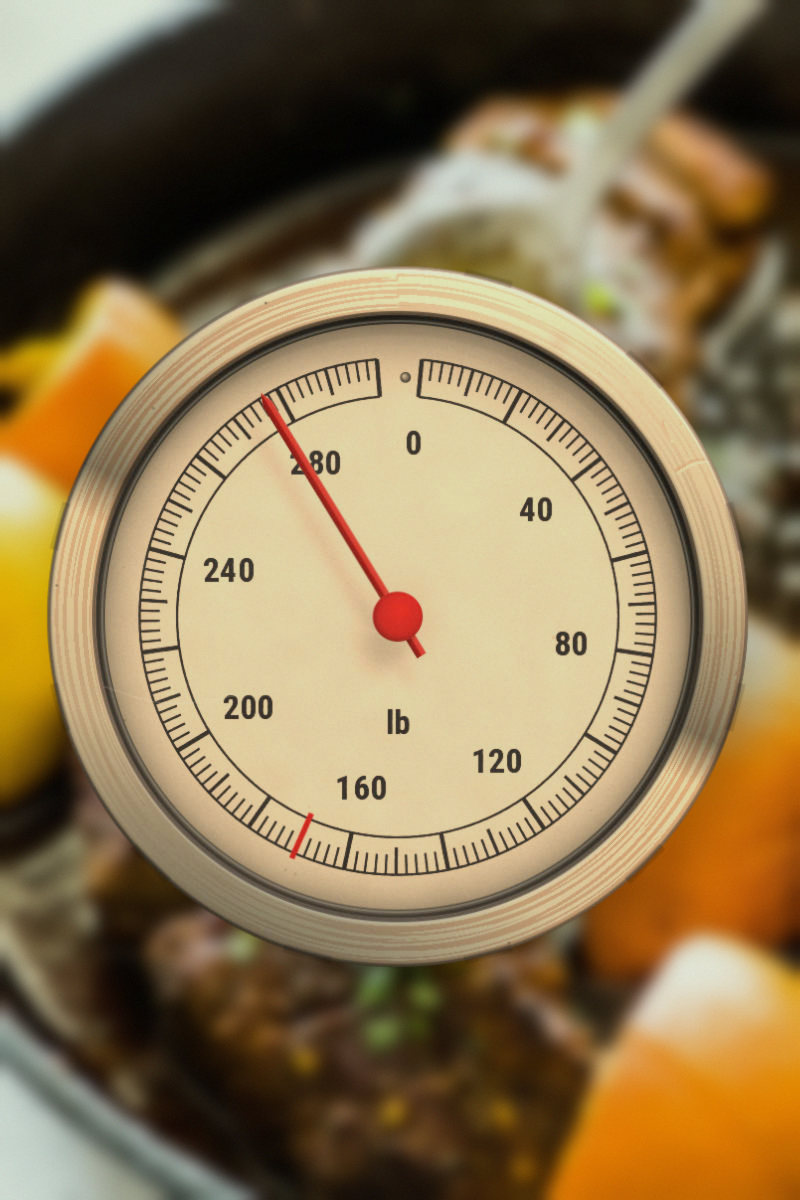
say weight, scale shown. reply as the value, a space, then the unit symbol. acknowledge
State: 277 lb
